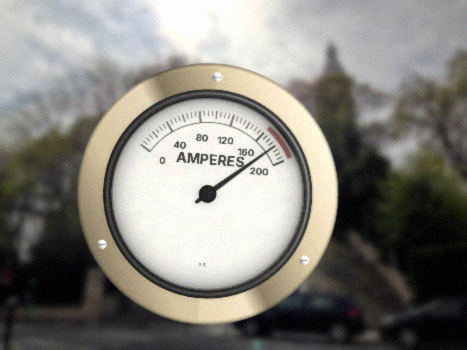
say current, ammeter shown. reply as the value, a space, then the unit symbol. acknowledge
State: 180 A
